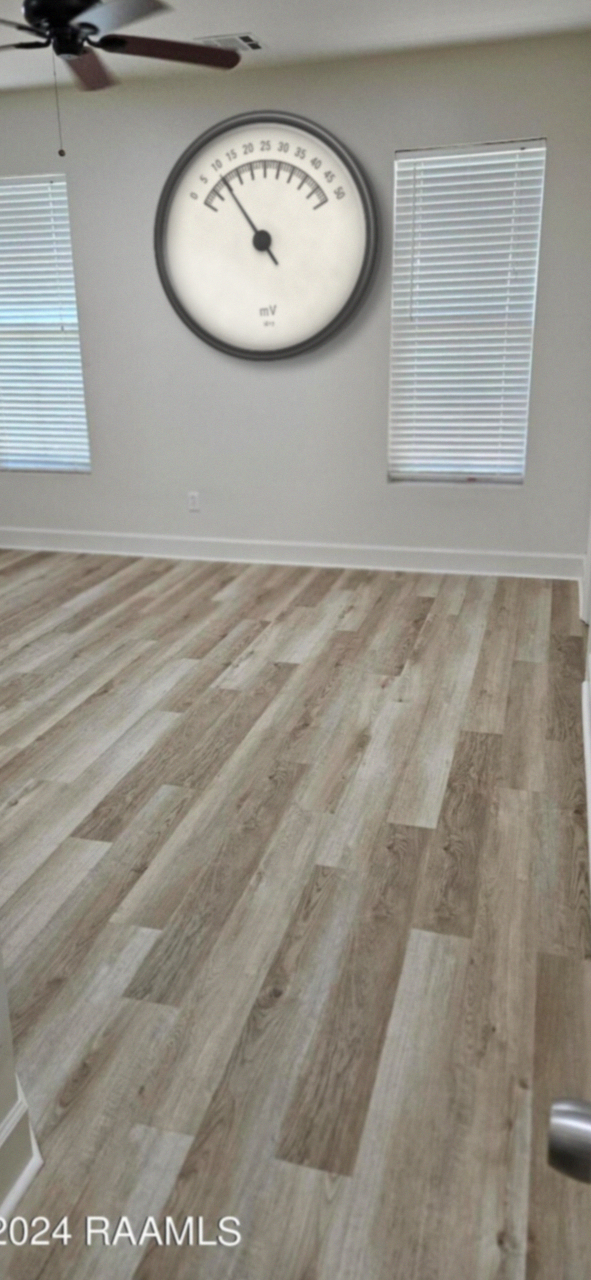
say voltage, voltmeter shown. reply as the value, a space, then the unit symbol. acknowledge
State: 10 mV
